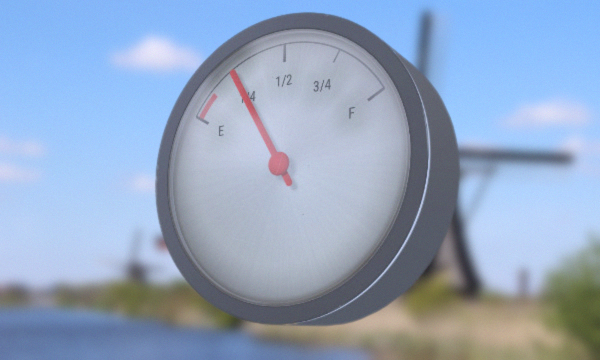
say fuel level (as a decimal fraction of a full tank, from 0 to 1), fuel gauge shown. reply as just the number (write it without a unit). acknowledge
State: 0.25
